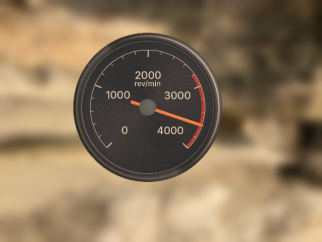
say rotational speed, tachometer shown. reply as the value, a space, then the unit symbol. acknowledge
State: 3600 rpm
